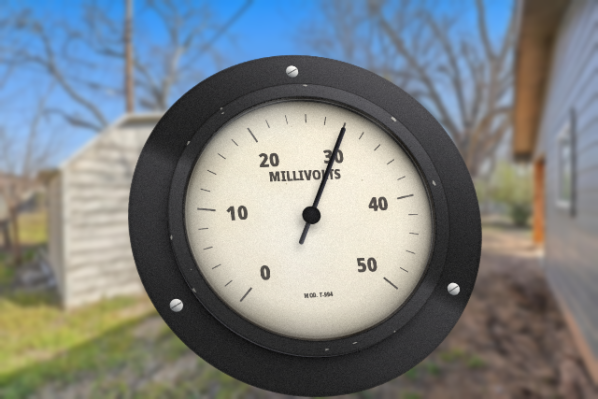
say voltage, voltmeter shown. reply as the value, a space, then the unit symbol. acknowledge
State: 30 mV
